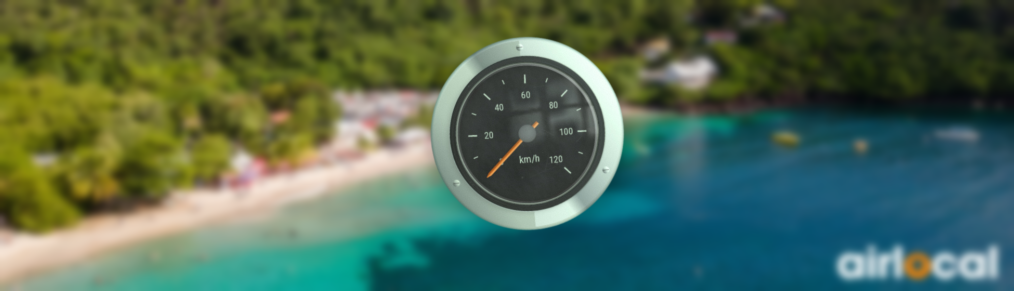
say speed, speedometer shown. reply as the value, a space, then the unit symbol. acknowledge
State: 0 km/h
